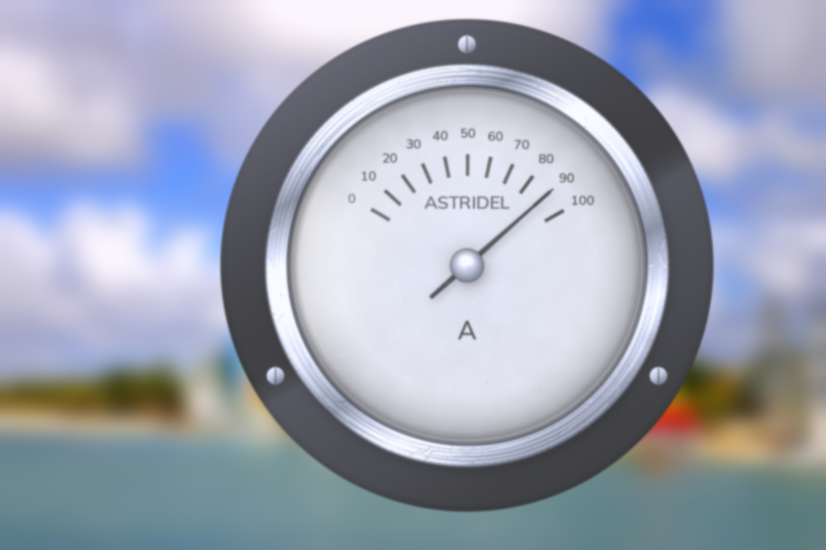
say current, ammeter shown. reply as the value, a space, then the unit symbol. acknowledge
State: 90 A
